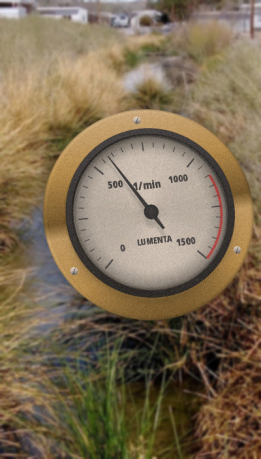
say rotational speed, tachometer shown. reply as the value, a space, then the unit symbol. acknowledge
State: 575 rpm
